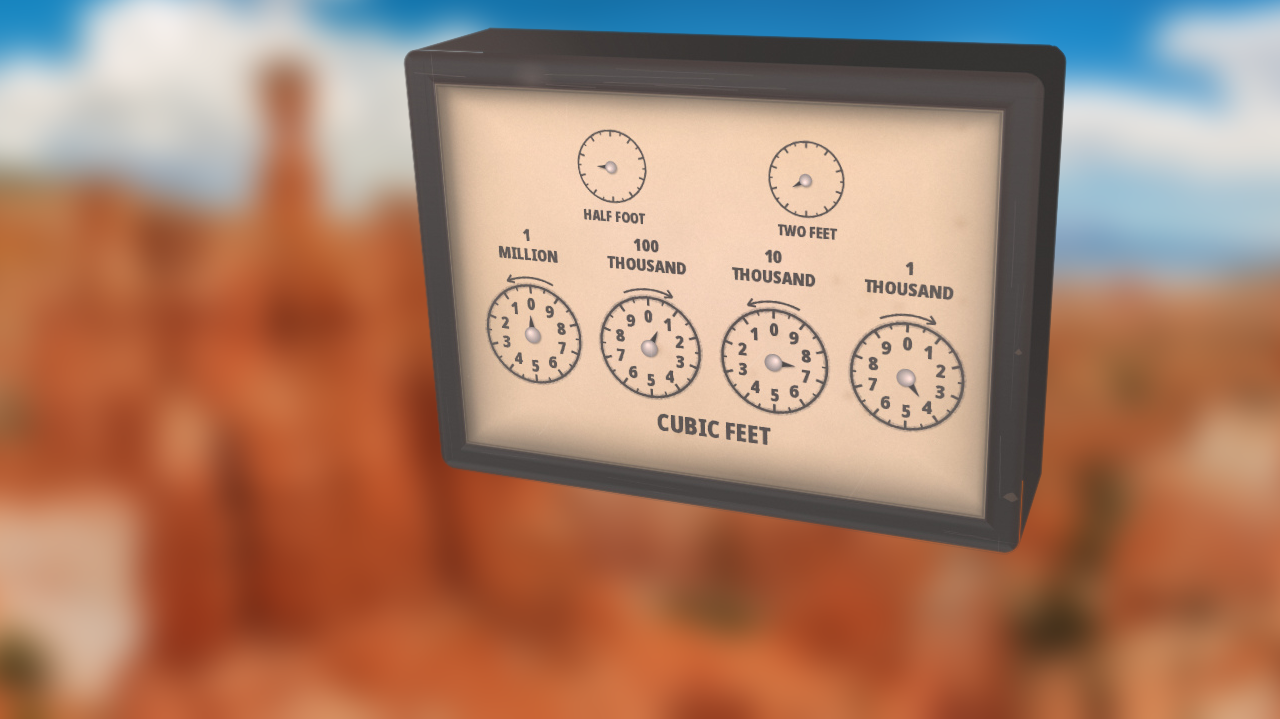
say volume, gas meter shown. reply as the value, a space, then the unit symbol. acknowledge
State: 7400 ft³
